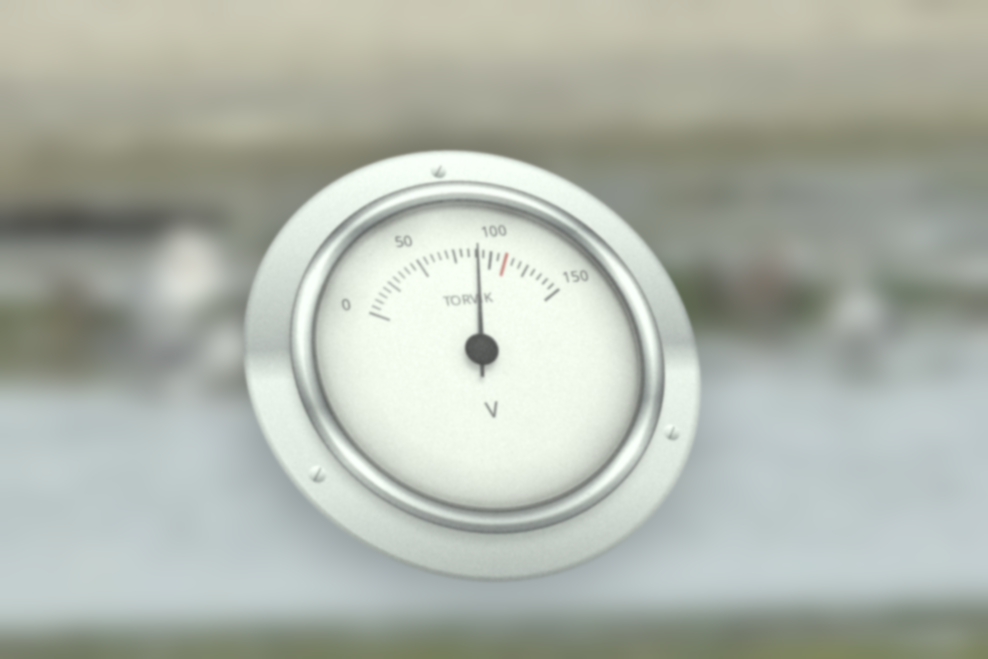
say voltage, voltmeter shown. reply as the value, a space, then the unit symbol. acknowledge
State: 90 V
